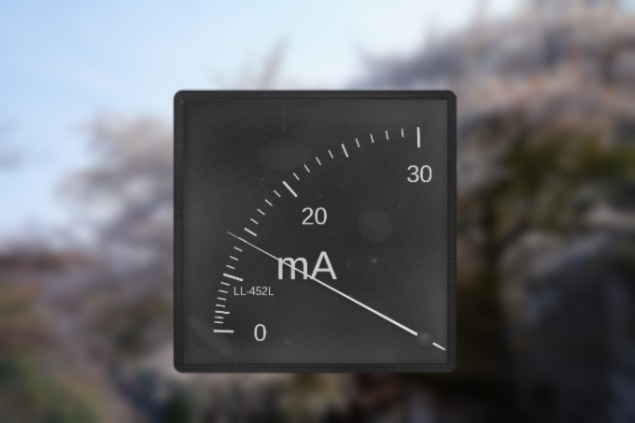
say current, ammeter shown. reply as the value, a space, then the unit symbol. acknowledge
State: 14 mA
